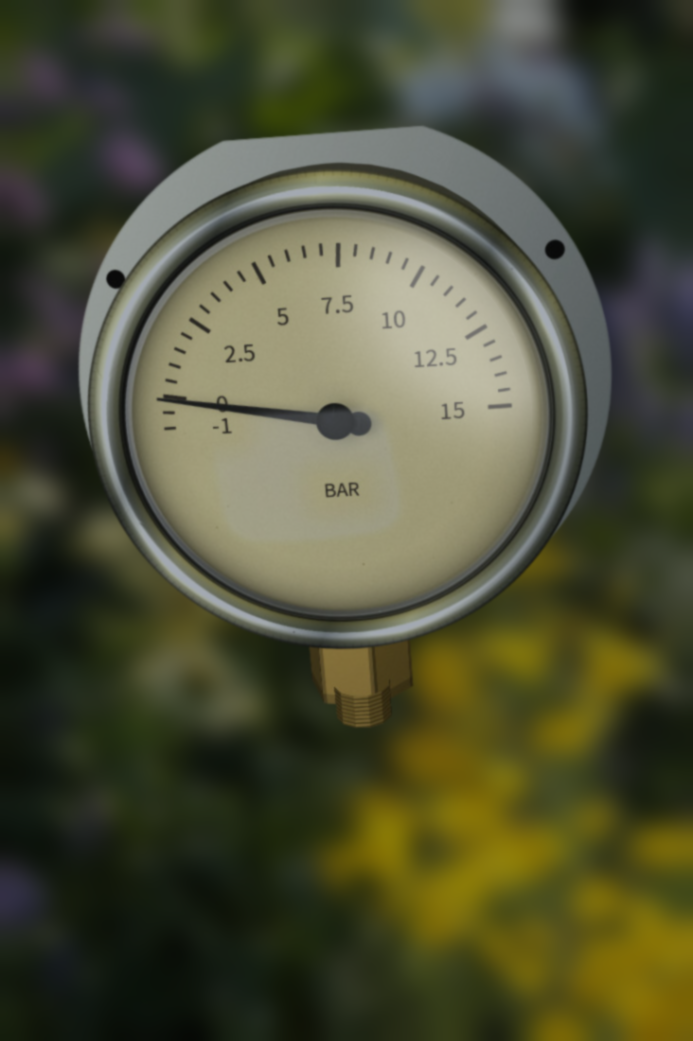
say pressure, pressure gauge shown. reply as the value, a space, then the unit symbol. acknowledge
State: 0 bar
